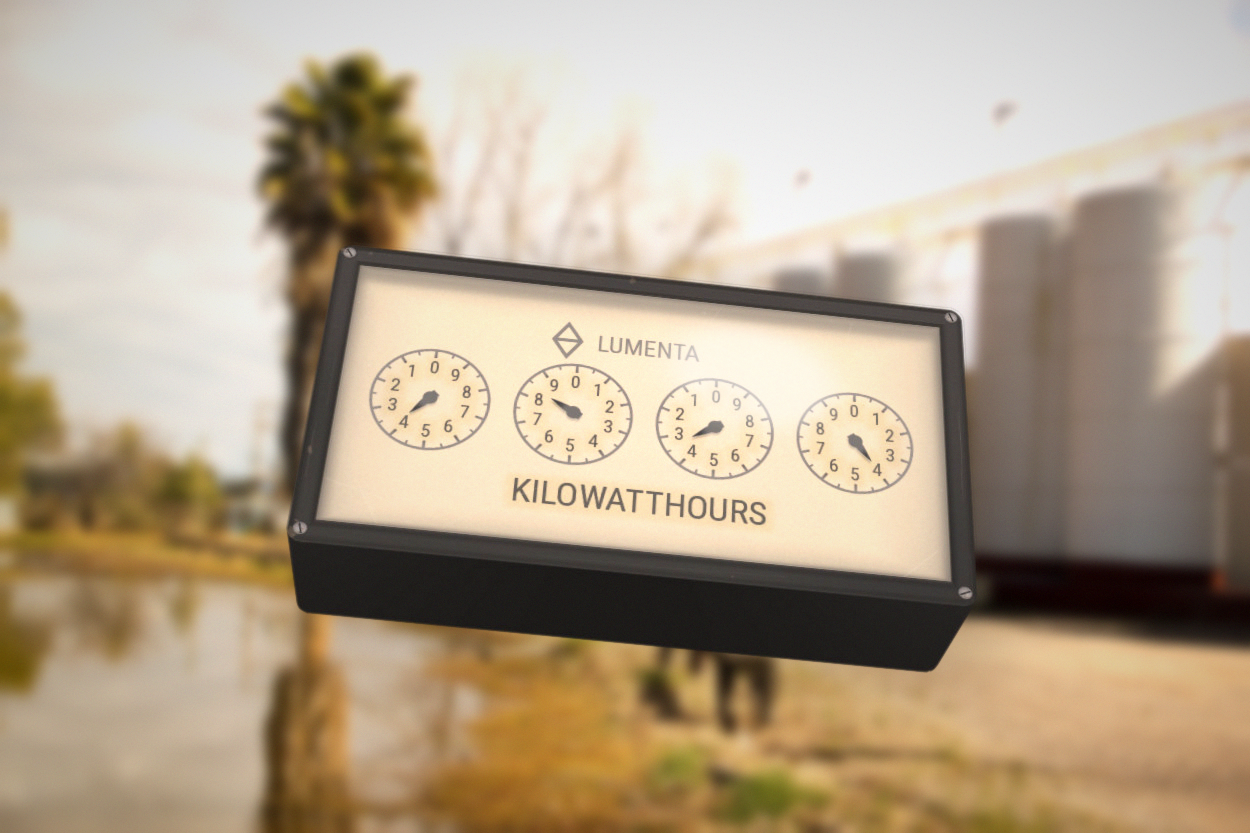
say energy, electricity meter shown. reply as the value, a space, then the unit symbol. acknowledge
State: 3834 kWh
